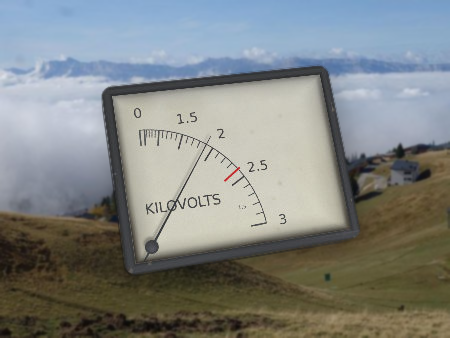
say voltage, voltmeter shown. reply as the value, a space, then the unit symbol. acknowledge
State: 1.9 kV
